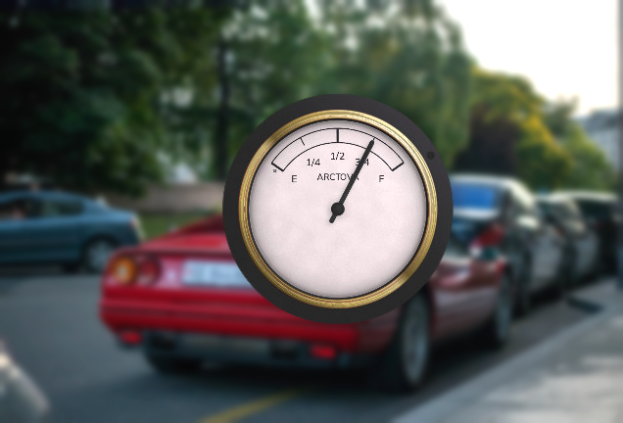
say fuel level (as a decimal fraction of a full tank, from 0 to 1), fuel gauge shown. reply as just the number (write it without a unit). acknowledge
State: 0.75
